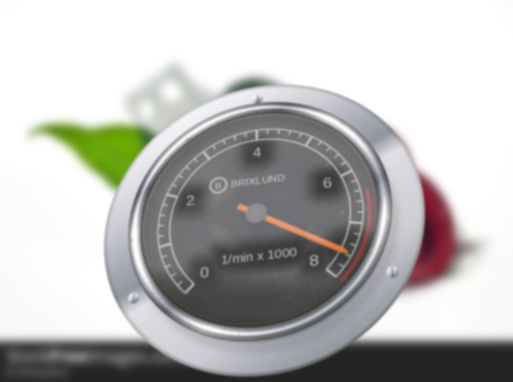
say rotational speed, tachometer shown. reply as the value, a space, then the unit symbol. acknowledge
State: 7600 rpm
